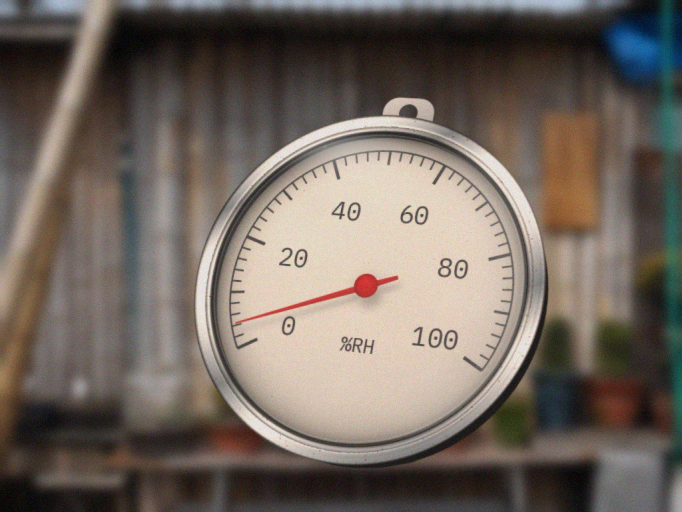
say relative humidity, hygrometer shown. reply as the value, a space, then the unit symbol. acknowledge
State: 4 %
